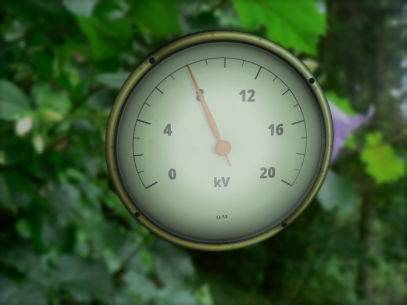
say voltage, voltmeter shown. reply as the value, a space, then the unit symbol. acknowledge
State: 8 kV
